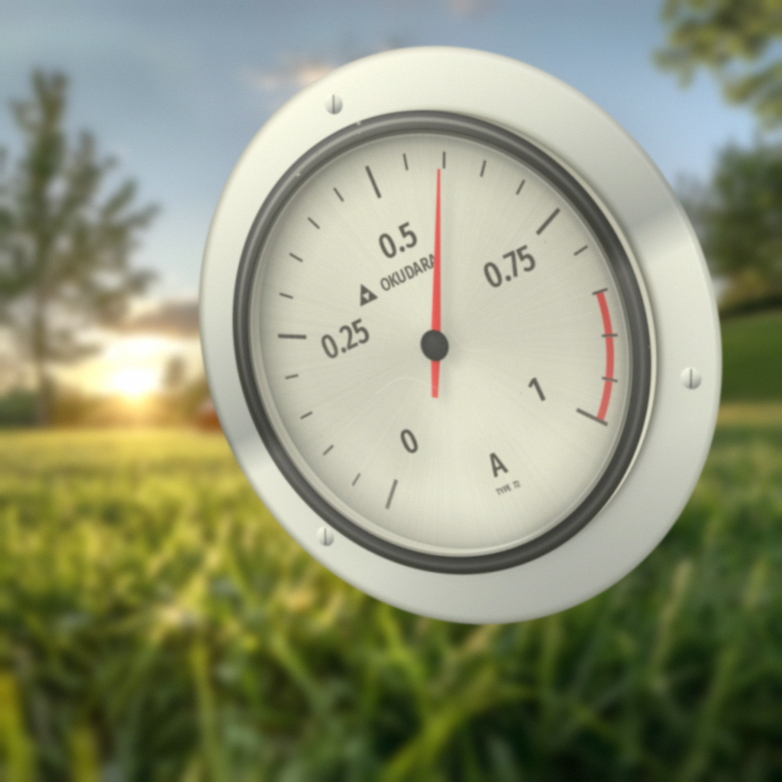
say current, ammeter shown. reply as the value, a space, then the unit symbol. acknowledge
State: 0.6 A
